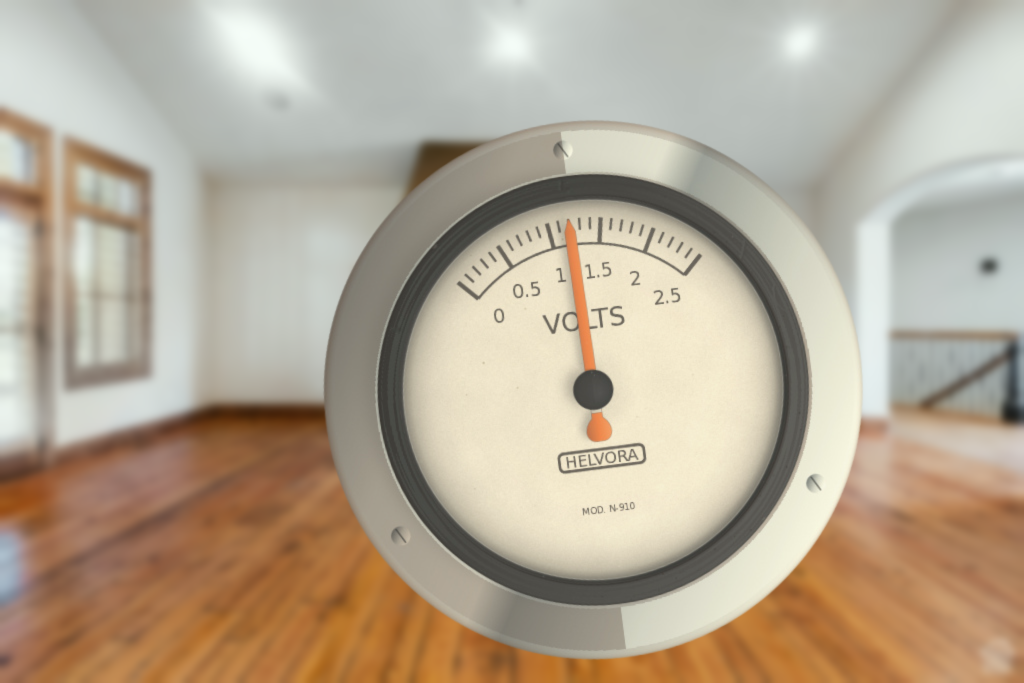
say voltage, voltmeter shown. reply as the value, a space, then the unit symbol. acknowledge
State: 1.2 V
